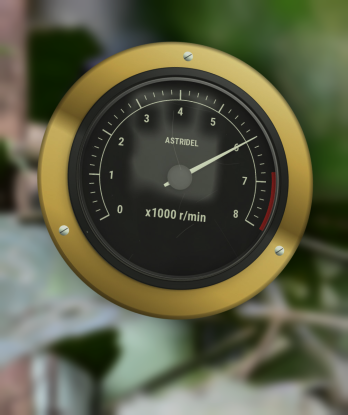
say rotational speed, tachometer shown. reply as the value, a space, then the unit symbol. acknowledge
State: 6000 rpm
